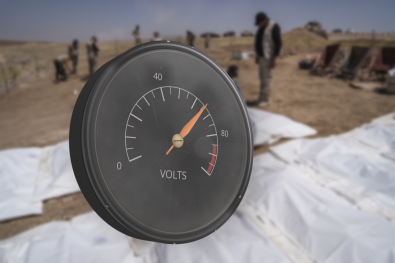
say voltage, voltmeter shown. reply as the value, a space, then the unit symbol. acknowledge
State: 65 V
